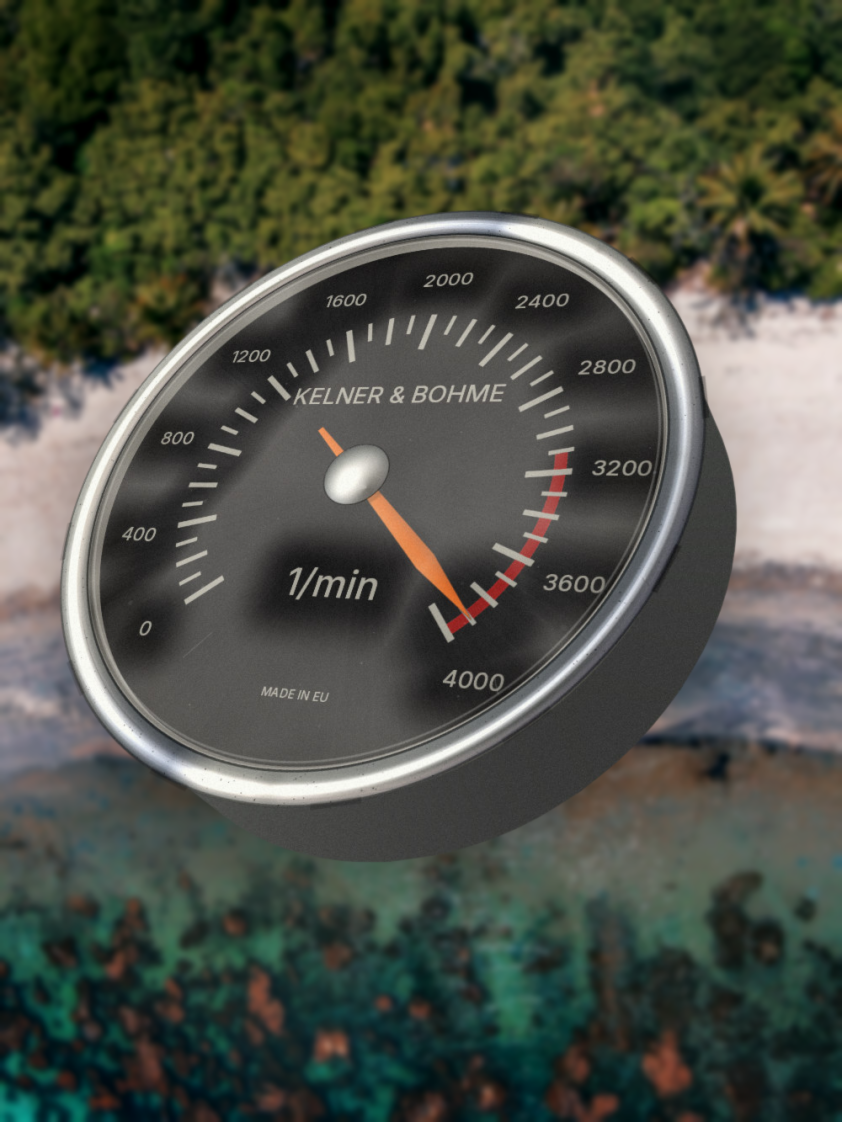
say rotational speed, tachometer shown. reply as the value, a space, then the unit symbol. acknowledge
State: 3900 rpm
